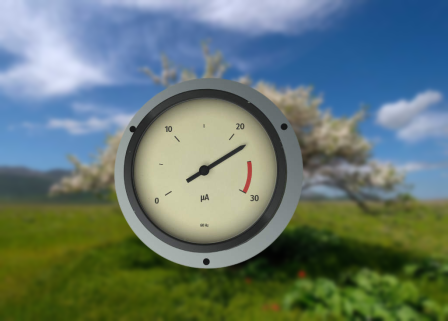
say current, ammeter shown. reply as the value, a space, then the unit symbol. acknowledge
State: 22.5 µA
